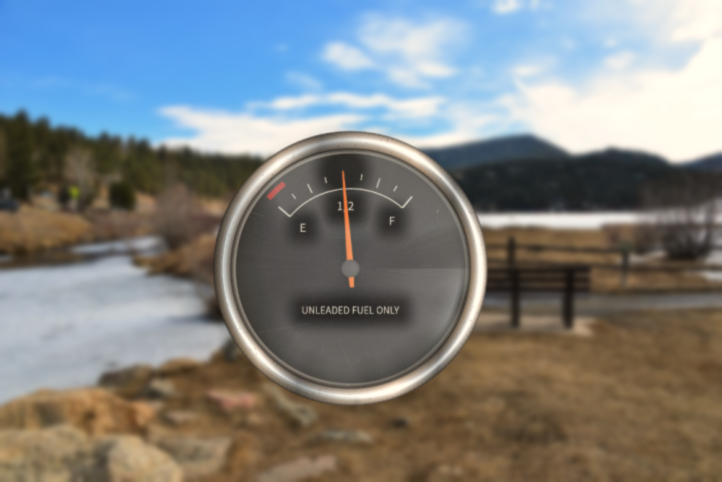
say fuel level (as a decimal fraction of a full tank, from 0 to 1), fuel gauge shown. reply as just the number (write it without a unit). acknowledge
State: 0.5
